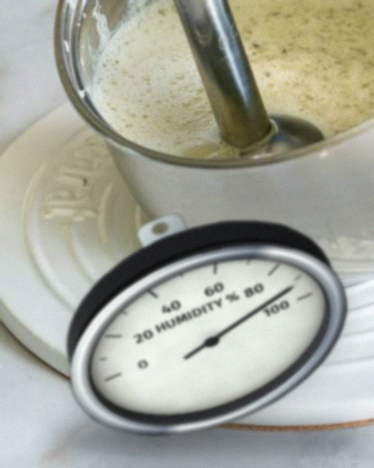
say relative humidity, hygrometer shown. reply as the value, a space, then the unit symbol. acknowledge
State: 90 %
